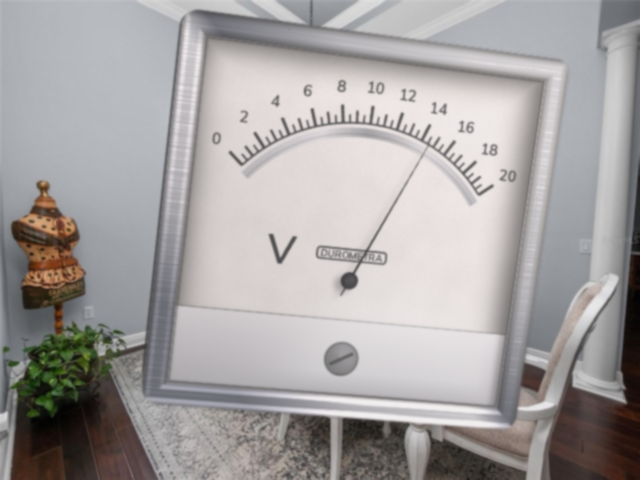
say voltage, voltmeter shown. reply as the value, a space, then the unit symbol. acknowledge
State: 14.5 V
